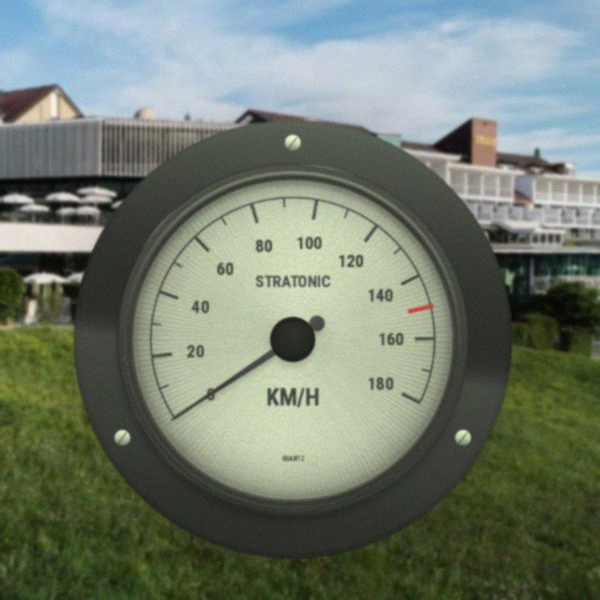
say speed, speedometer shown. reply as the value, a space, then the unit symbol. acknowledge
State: 0 km/h
